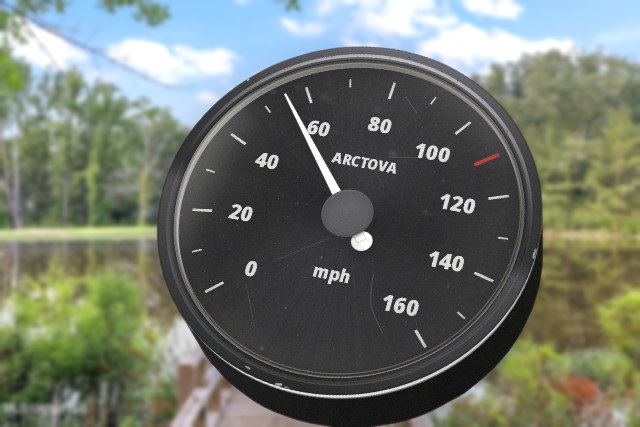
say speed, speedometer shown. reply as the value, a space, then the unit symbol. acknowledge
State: 55 mph
